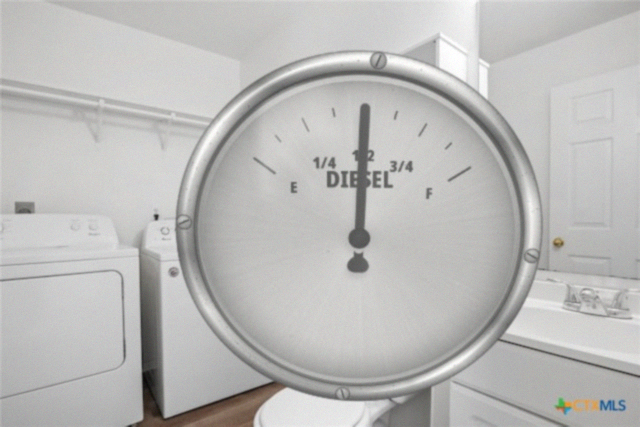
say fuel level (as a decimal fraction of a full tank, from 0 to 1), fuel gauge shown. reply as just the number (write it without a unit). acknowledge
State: 0.5
